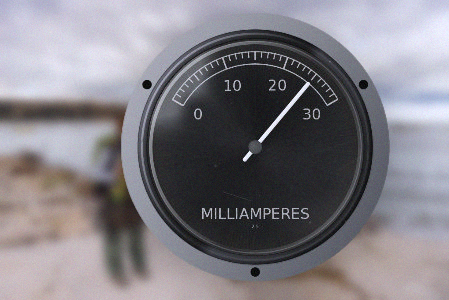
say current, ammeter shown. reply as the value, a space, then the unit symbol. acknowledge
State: 25 mA
